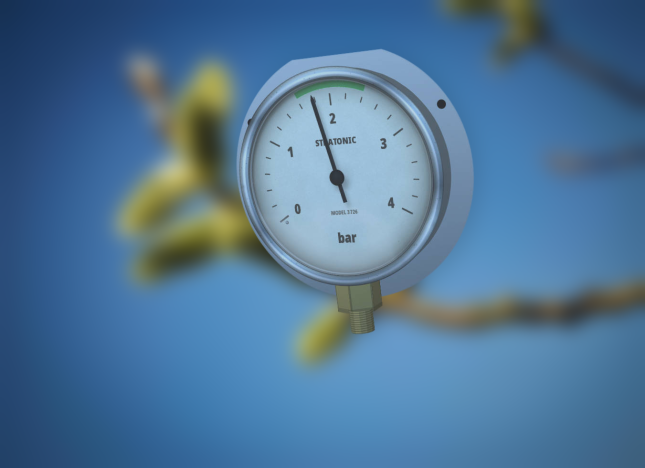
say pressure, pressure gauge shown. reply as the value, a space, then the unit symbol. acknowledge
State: 1.8 bar
